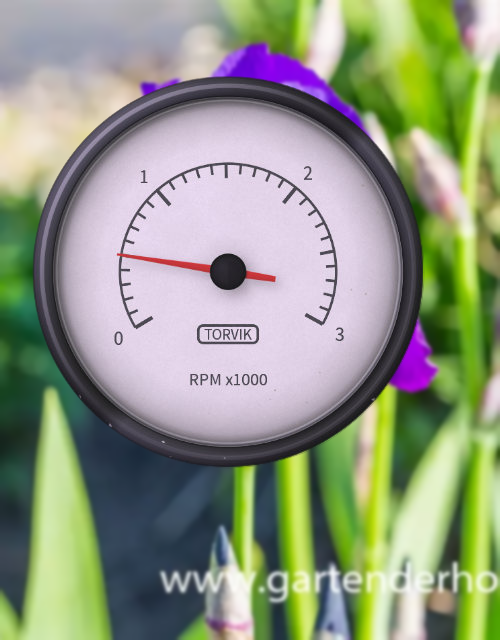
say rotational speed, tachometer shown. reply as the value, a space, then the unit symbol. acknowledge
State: 500 rpm
